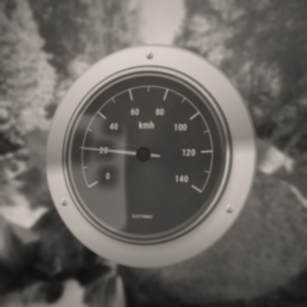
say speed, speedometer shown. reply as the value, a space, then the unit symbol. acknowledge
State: 20 km/h
